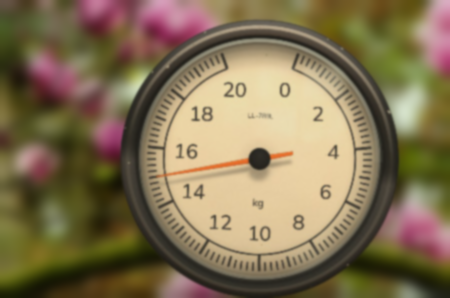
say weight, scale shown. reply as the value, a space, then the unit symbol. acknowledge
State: 15 kg
